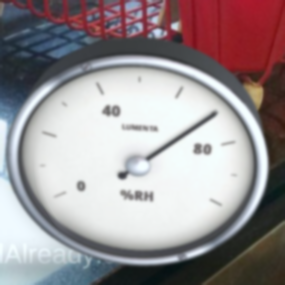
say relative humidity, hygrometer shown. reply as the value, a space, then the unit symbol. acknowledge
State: 70 %
